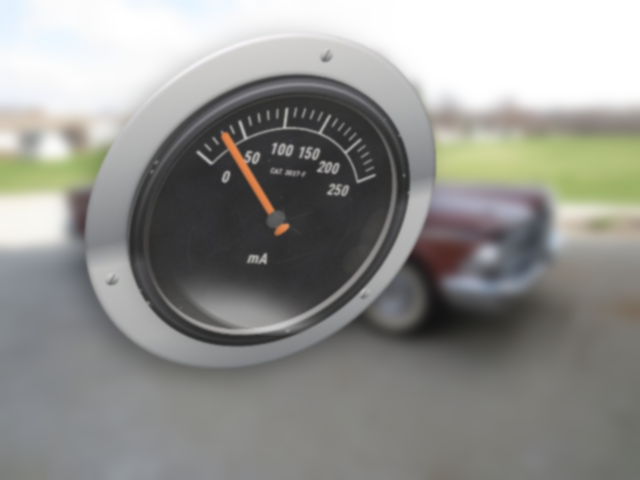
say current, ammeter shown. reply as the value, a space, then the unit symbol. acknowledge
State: 30 mA
